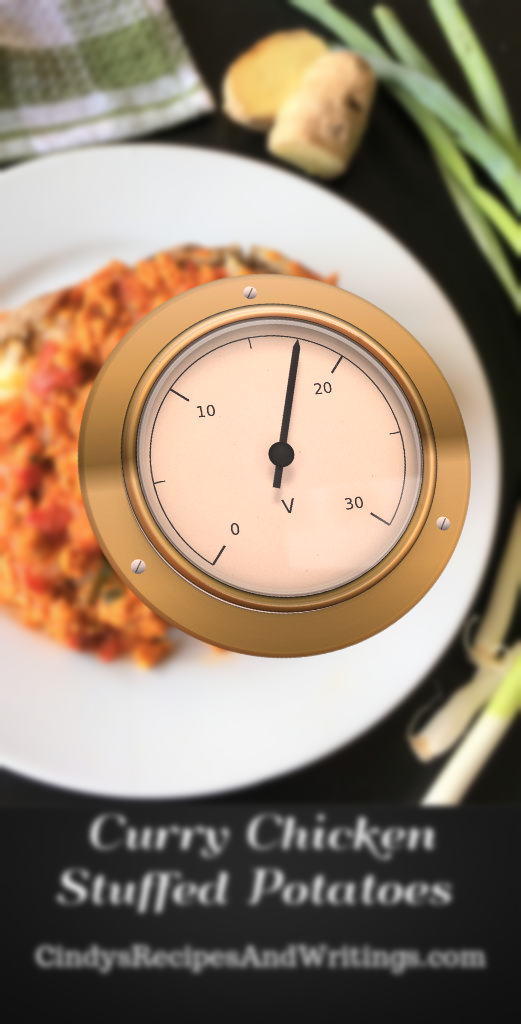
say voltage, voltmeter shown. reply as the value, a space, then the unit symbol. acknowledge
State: 17.5 V
